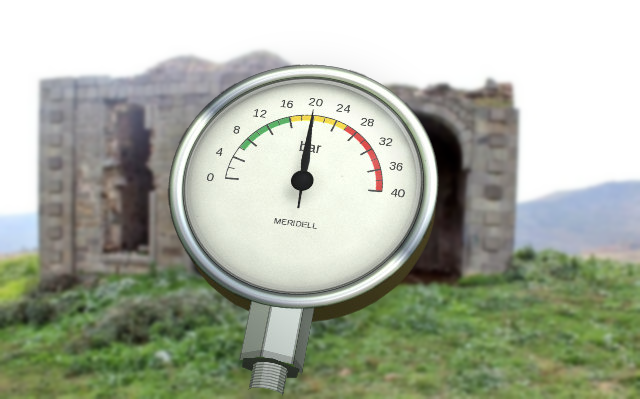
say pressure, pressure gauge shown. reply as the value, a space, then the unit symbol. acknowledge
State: 20 bar
